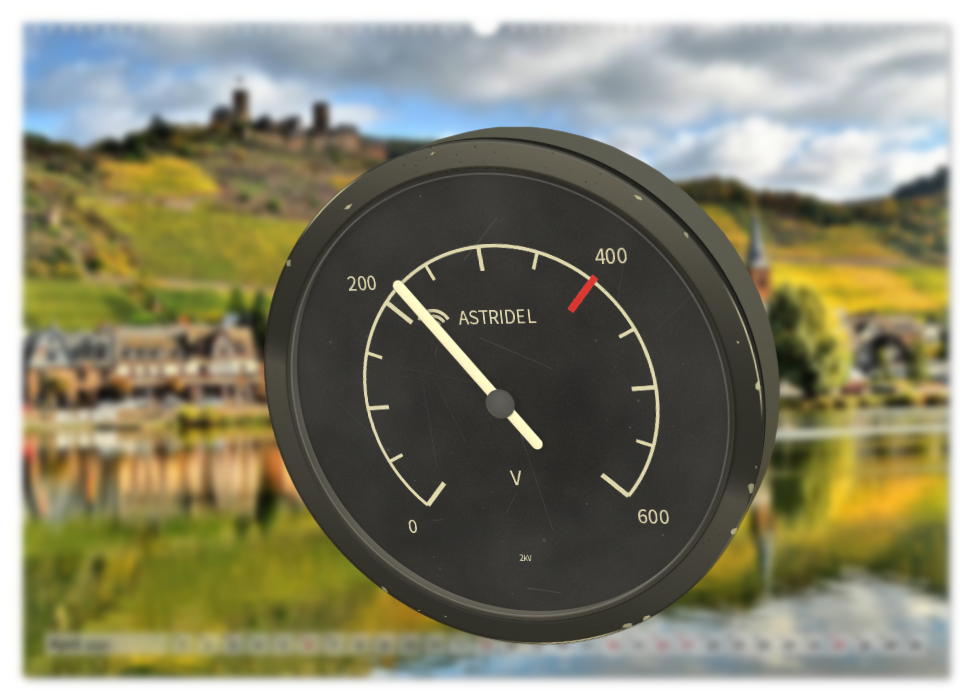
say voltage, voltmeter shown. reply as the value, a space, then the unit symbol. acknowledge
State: 225 V
